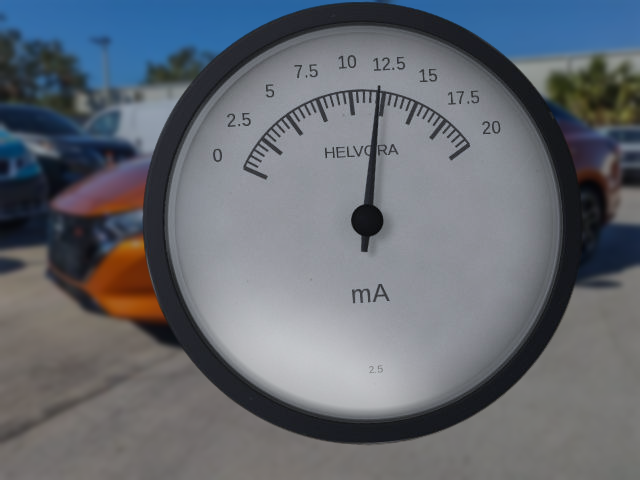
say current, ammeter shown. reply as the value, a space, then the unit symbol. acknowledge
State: 12 mA
